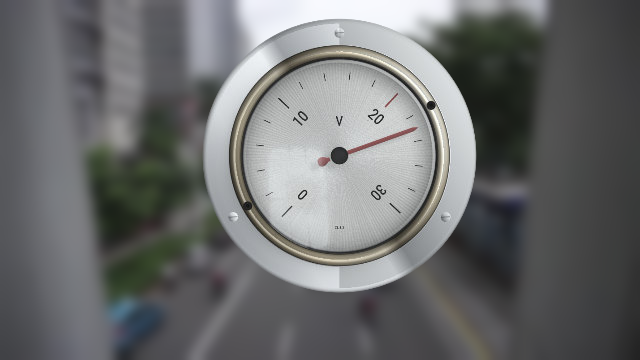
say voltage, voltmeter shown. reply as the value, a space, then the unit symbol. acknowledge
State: 23 V
